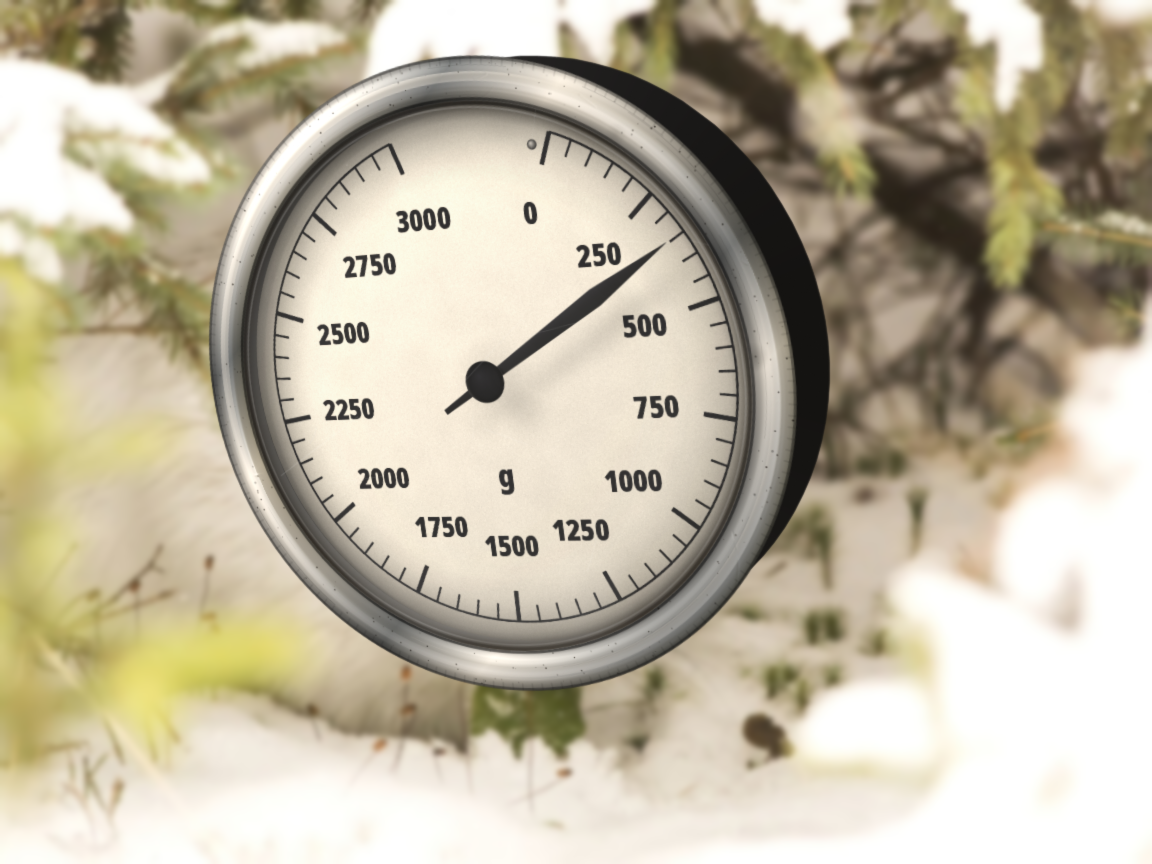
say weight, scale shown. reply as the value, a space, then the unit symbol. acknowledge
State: 350 g
